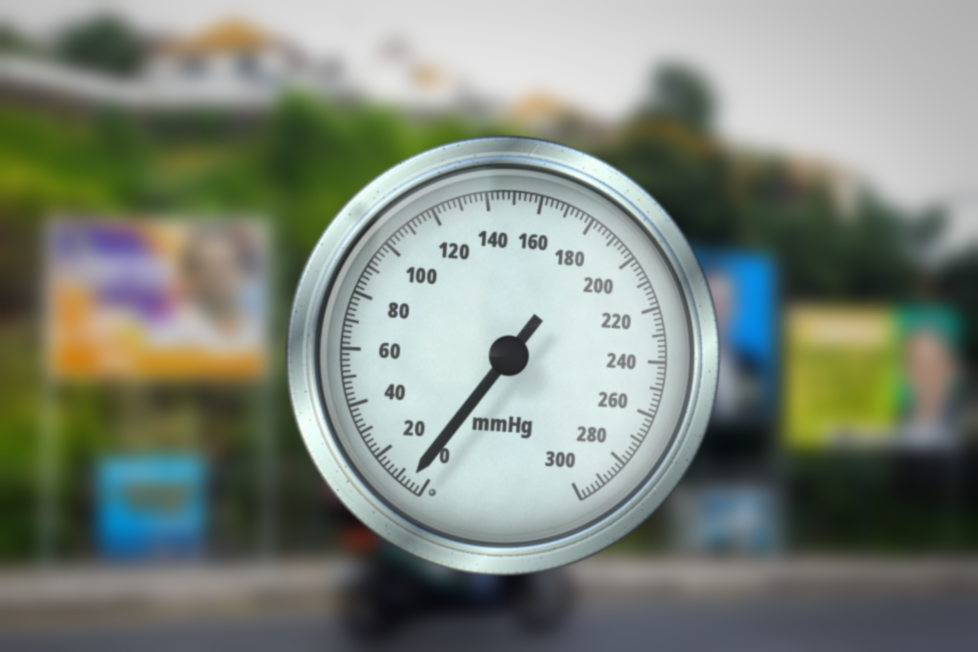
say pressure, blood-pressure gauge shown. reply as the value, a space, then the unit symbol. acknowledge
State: 6 mmHg
